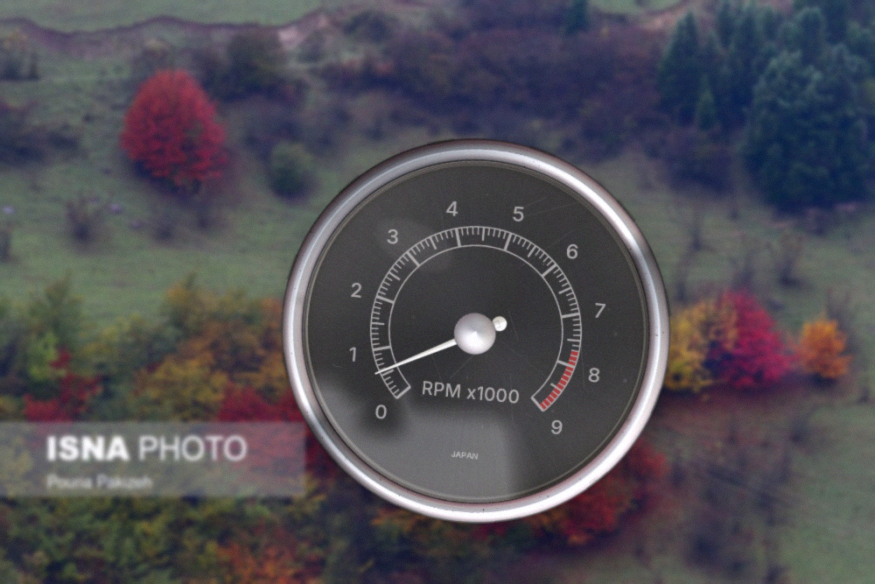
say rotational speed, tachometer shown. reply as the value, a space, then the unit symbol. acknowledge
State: 600 rpm
